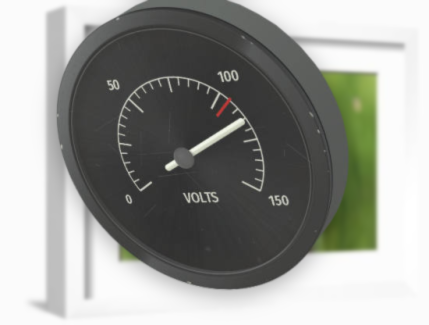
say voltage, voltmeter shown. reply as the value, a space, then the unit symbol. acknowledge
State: 115 V
